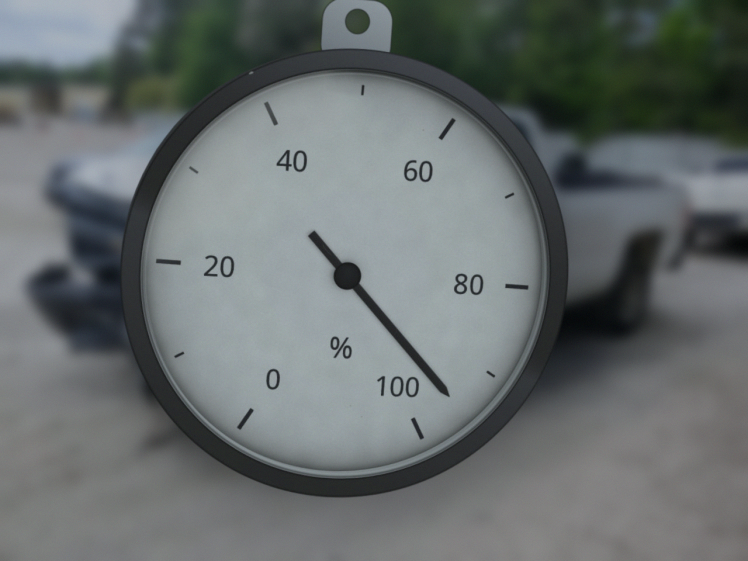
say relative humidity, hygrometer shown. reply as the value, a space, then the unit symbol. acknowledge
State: 95 %
